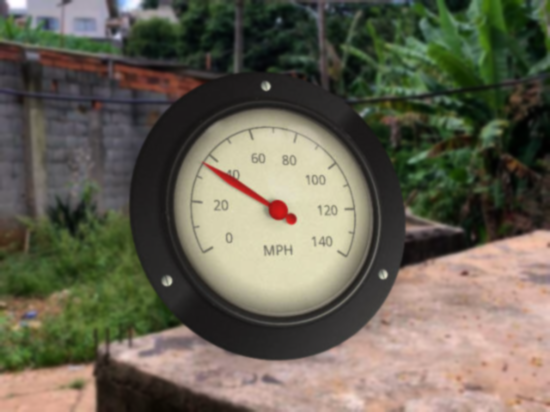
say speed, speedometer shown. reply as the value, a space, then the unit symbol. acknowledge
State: 35 mph
